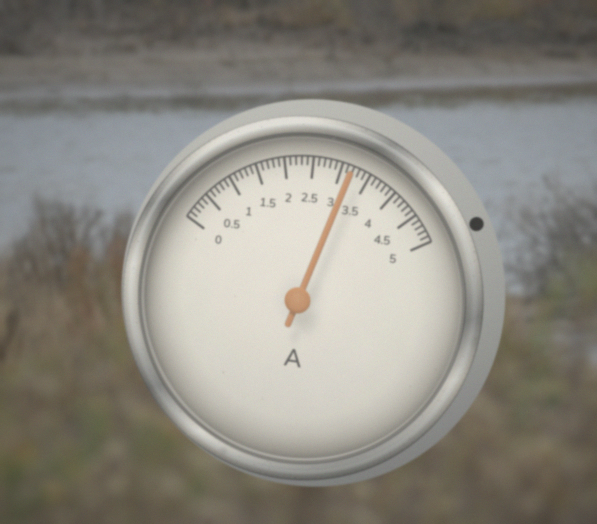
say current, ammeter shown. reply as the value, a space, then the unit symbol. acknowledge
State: 3.2 A
